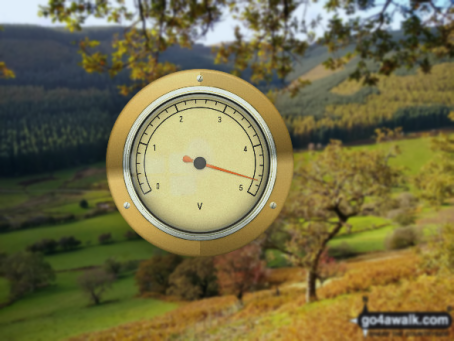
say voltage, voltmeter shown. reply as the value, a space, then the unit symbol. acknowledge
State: 4.7 V
